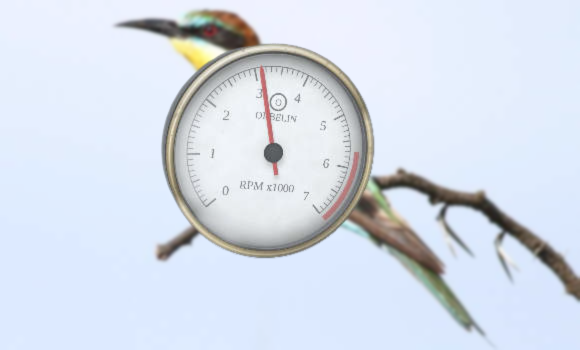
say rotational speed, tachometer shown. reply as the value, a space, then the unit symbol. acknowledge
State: 3100 rpm
